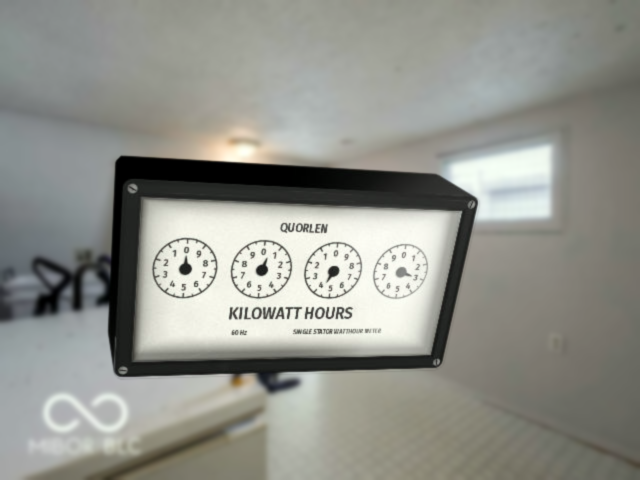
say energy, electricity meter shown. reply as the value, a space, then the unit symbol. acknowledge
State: 43 kWh
